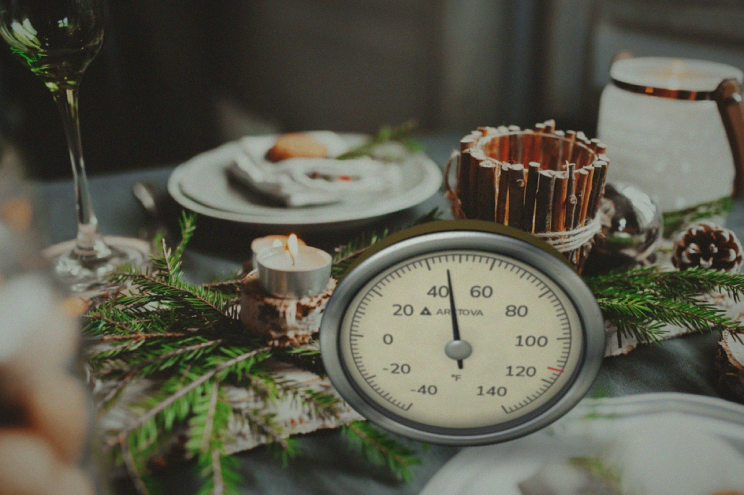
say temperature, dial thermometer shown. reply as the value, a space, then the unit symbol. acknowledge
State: 46 °F
